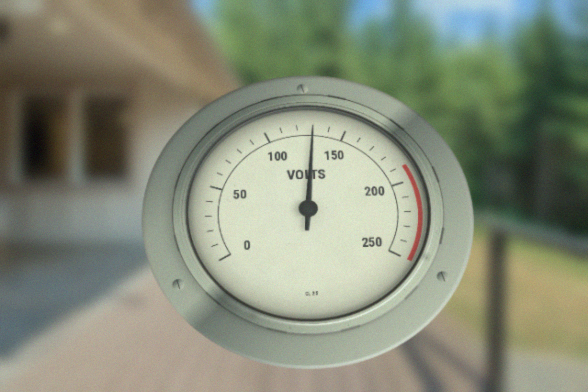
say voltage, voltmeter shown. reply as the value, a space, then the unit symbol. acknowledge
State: 130 V
